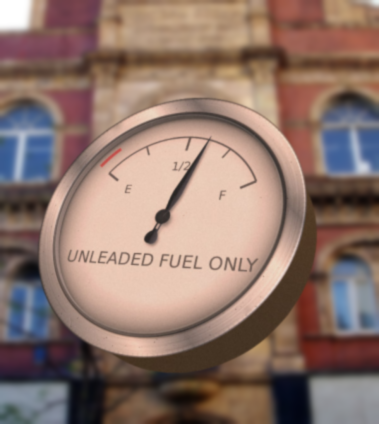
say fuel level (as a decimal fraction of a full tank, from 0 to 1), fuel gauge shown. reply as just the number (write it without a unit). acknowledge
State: 0.625
